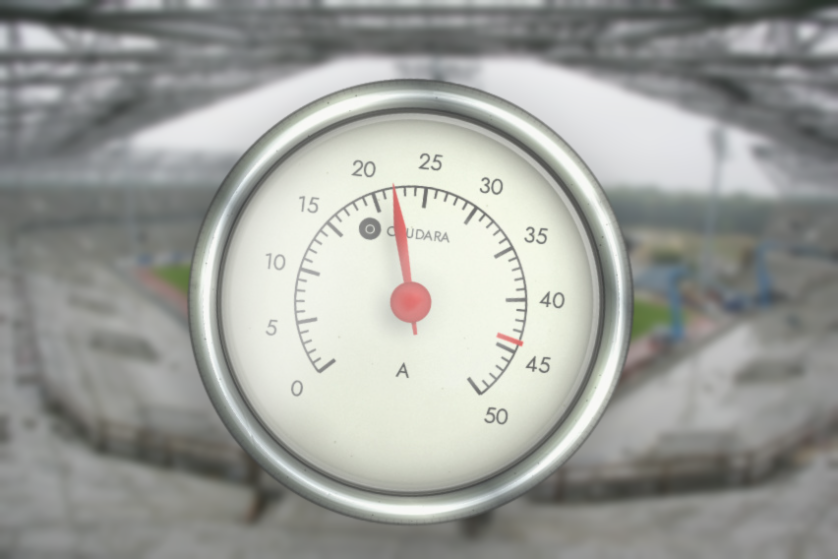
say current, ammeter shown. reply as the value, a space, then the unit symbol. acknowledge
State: 22 A
